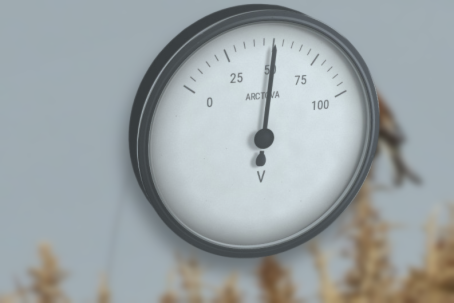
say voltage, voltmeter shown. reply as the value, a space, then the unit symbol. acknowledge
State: 50 V
